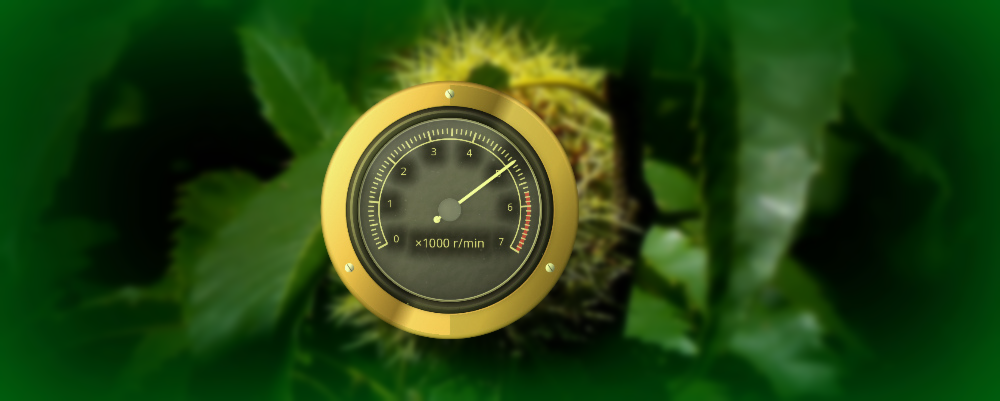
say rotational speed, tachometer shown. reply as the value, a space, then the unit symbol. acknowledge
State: 5000 rpm
